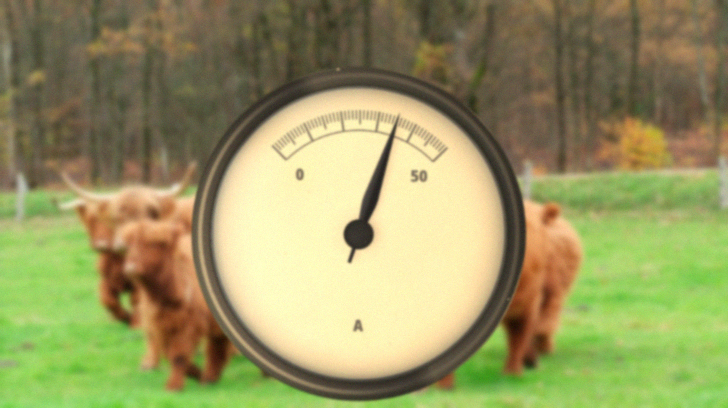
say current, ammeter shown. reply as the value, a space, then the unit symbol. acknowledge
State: 35 A
